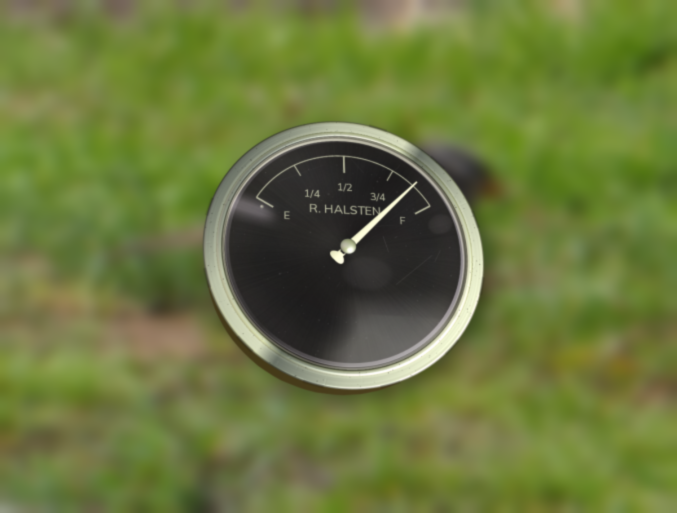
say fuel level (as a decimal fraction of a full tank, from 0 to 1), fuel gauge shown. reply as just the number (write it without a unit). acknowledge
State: 0.875
